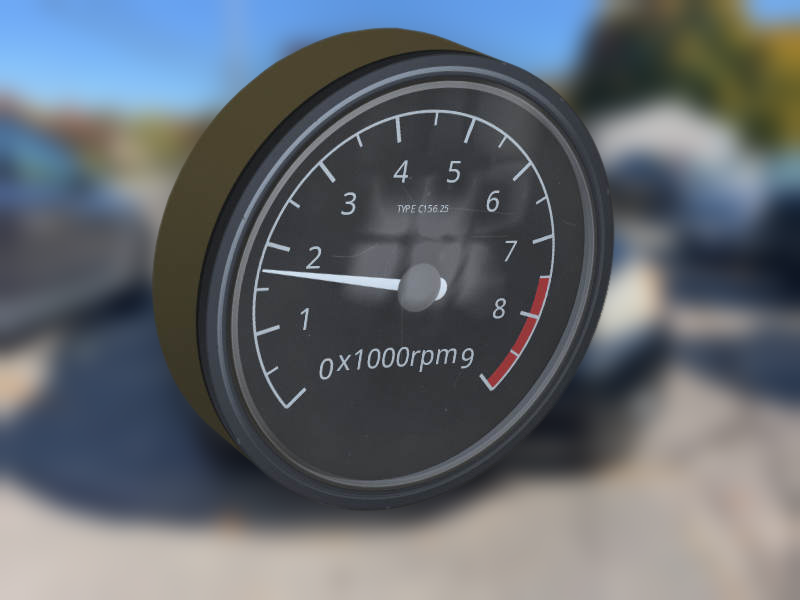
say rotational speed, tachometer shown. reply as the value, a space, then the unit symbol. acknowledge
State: 1750 rpm
